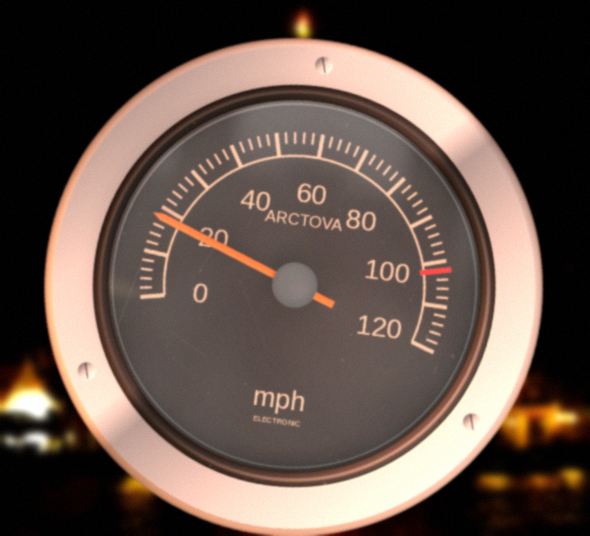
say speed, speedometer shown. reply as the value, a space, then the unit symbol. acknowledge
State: 18 mph
